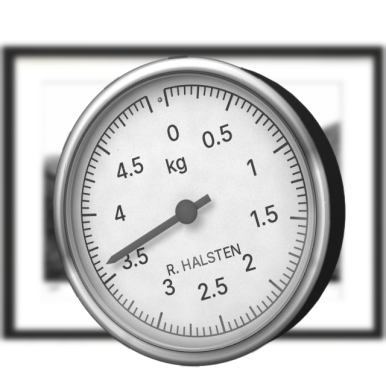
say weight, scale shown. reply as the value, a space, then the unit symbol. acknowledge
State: 3.6 kg
